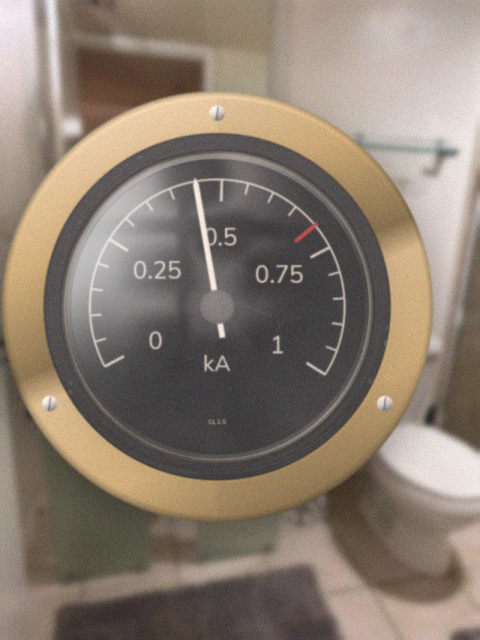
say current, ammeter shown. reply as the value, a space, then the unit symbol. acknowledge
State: 0.45 kA
